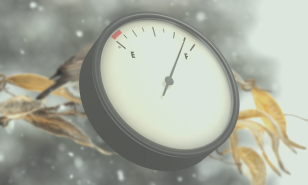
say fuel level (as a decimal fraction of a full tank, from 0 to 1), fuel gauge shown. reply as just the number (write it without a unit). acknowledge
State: 0.875
